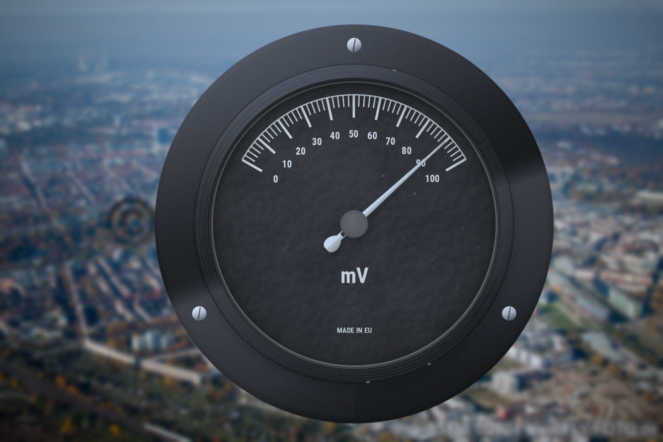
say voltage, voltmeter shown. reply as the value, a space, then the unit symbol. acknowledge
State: 90 mV
